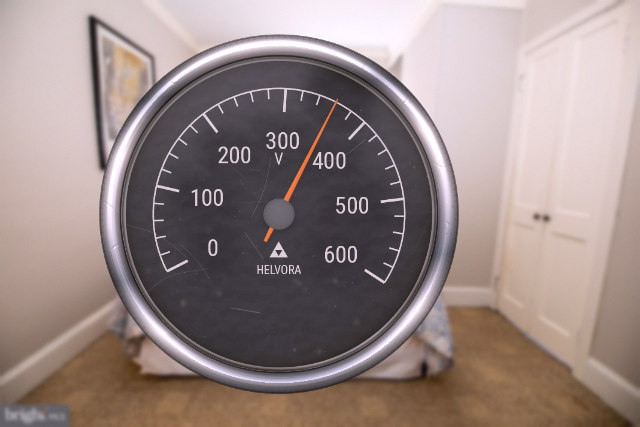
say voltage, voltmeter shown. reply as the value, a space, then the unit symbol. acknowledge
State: 360 V
